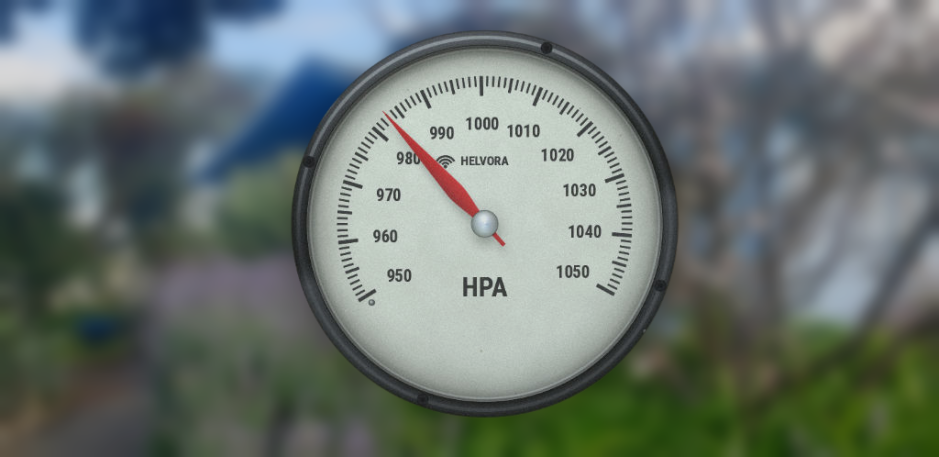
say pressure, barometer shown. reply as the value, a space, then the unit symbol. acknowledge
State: 983 hPa
